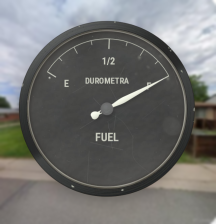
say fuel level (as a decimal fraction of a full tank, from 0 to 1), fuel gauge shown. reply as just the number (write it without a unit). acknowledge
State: 1
